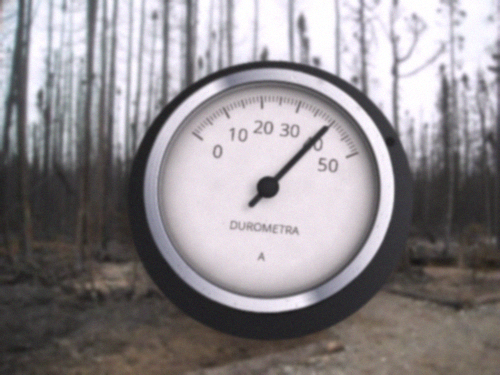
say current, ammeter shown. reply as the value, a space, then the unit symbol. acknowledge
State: 40 A
